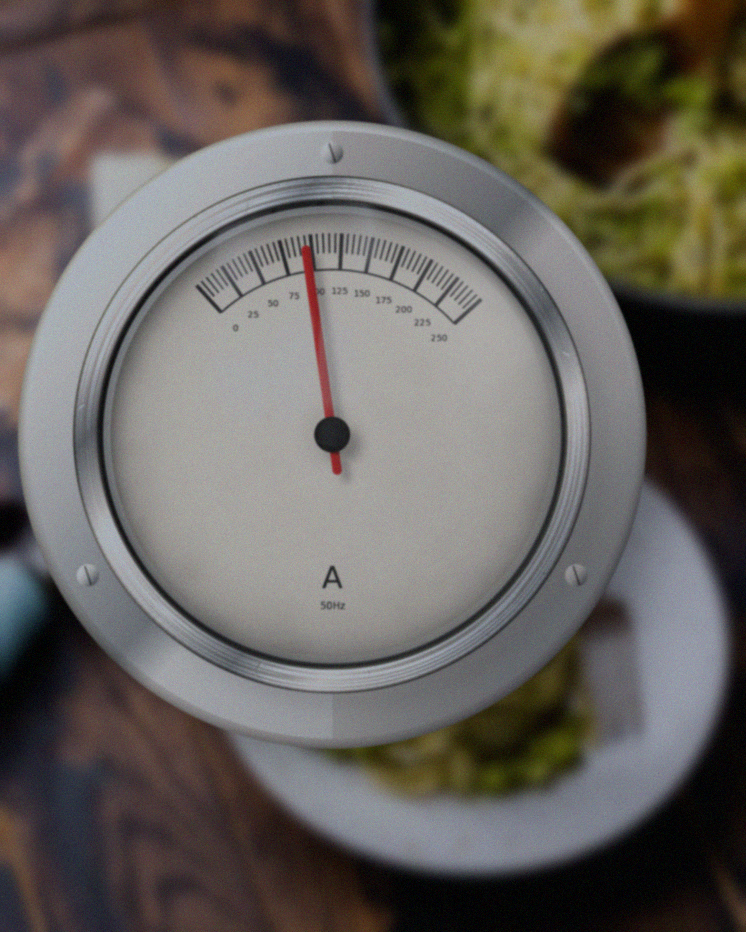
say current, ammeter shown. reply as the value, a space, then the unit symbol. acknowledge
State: 95 A
